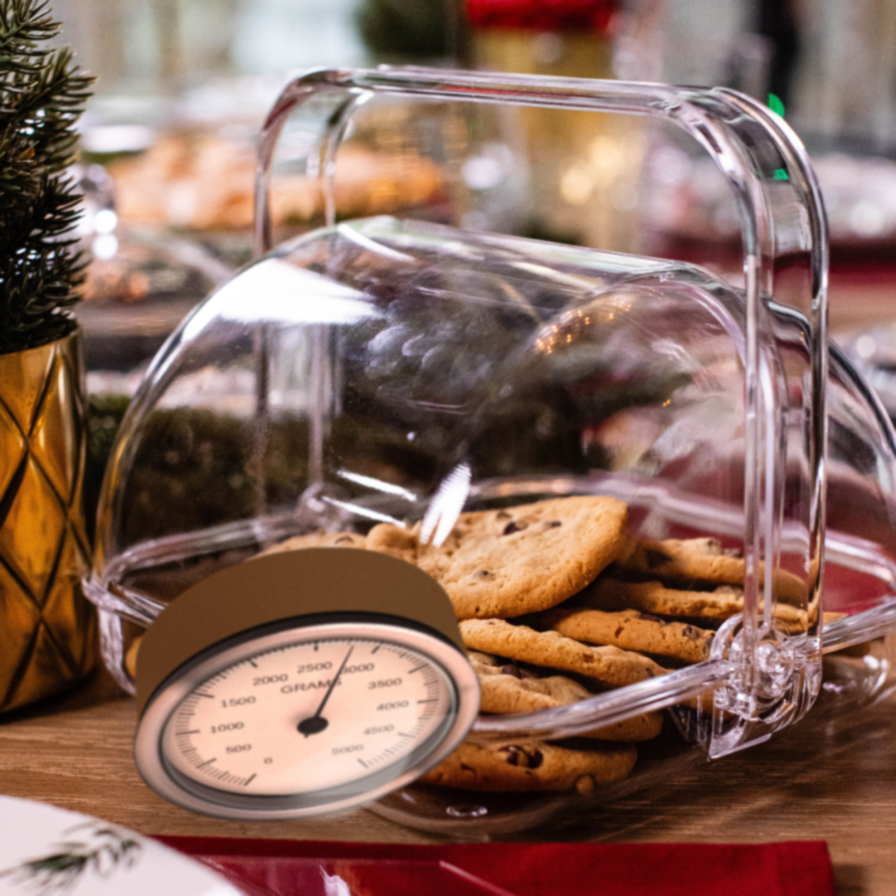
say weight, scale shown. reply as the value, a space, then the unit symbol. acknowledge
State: 2750 g
